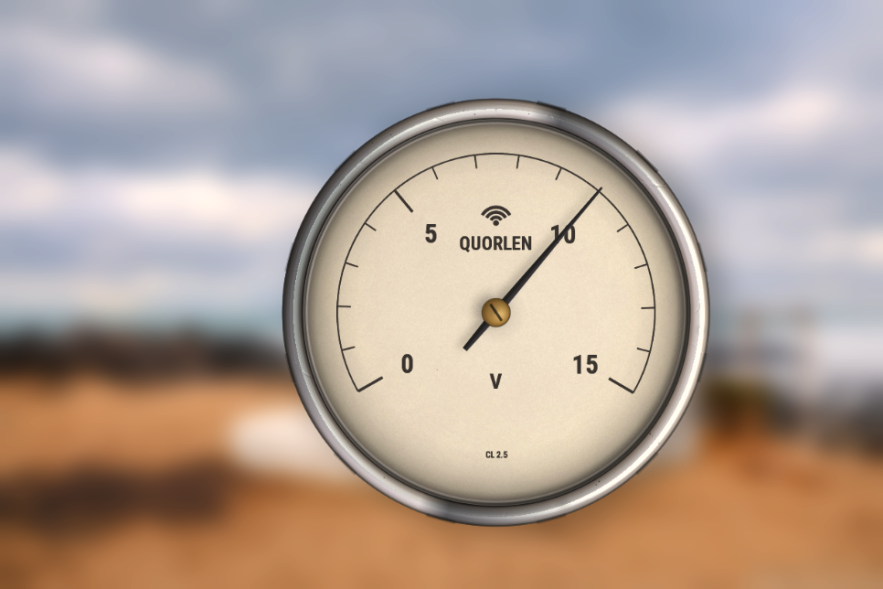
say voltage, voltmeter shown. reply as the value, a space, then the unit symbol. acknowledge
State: 10 V
